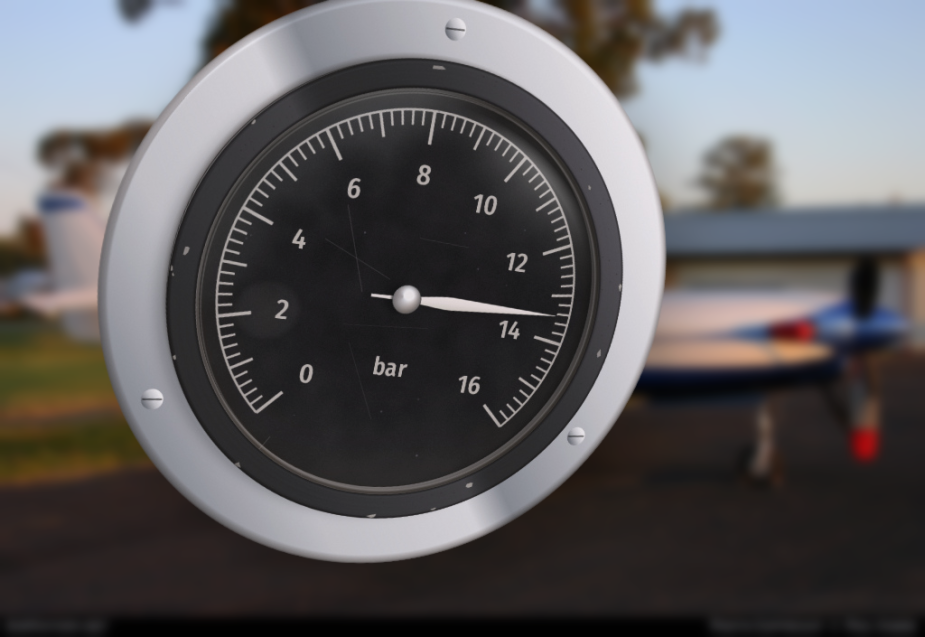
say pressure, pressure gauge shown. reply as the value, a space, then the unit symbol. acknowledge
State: 13.4 bar
